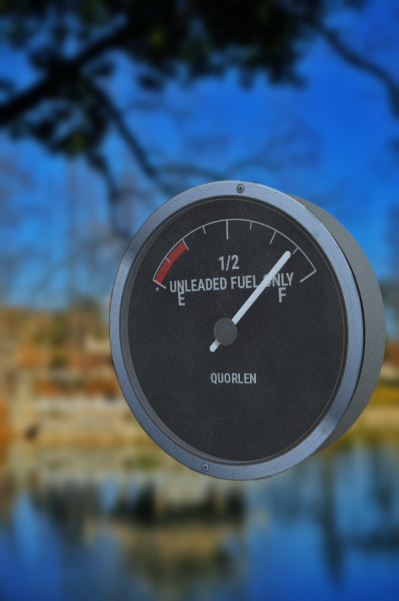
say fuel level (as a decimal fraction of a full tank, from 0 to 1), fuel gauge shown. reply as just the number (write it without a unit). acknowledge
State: 0.875
